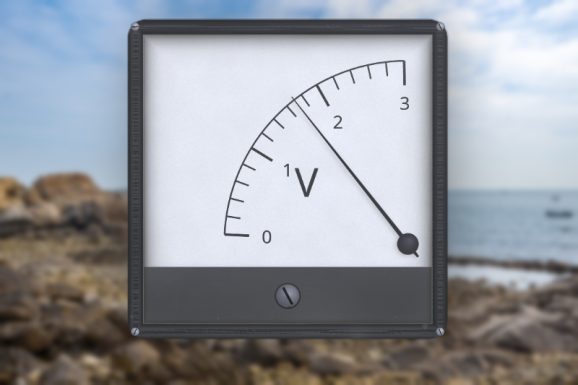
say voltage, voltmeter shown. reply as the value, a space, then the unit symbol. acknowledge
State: 1.7 V
